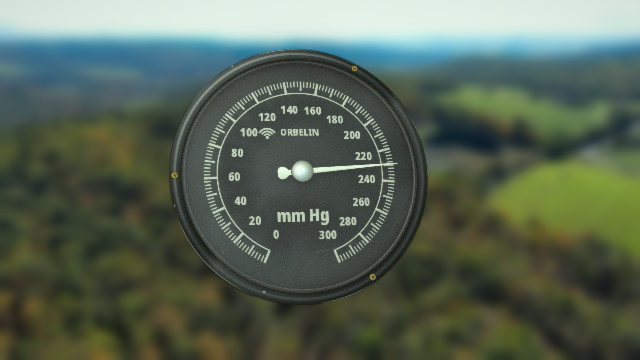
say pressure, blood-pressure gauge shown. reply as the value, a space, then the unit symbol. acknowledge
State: 230 mmHg
